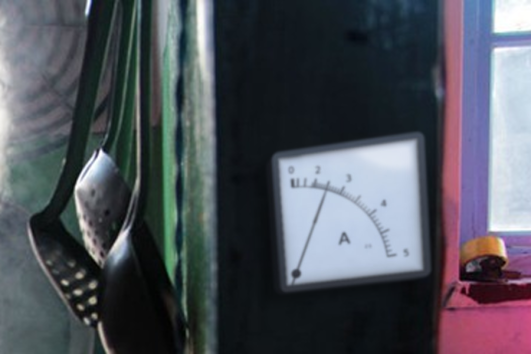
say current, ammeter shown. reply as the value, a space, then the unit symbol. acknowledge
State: 2.5 A
